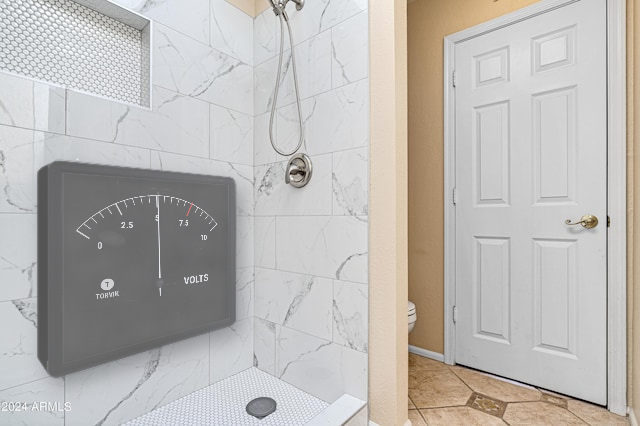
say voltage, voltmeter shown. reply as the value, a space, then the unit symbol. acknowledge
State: 5 V
